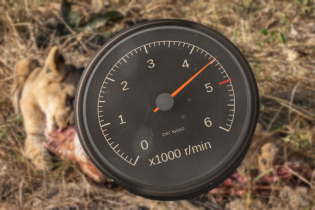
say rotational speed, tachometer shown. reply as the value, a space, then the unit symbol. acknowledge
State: 4500 rpm
